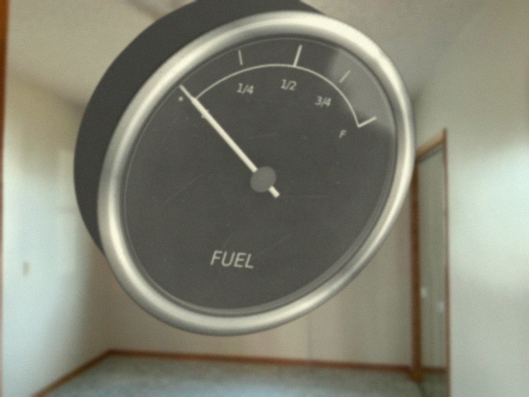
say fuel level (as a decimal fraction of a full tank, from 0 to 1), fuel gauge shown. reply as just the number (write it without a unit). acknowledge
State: 0
